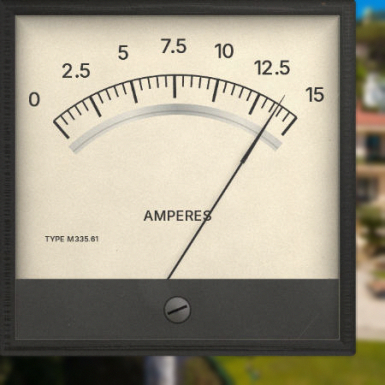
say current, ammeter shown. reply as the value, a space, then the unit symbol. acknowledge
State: 13.75 A
